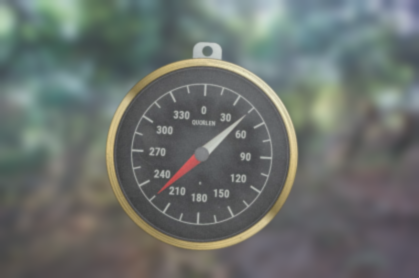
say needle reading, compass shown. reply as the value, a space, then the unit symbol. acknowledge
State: 225 °
